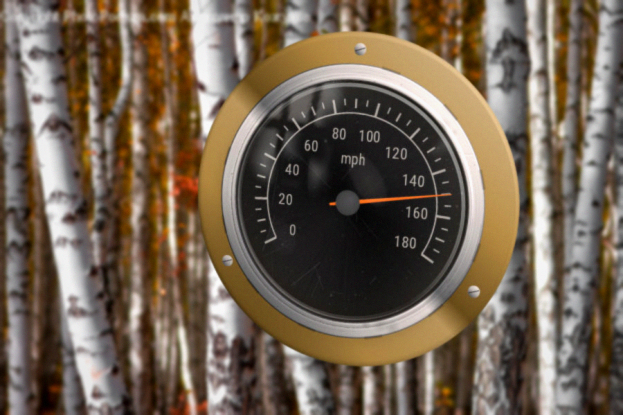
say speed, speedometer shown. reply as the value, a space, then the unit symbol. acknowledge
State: 150 mph
